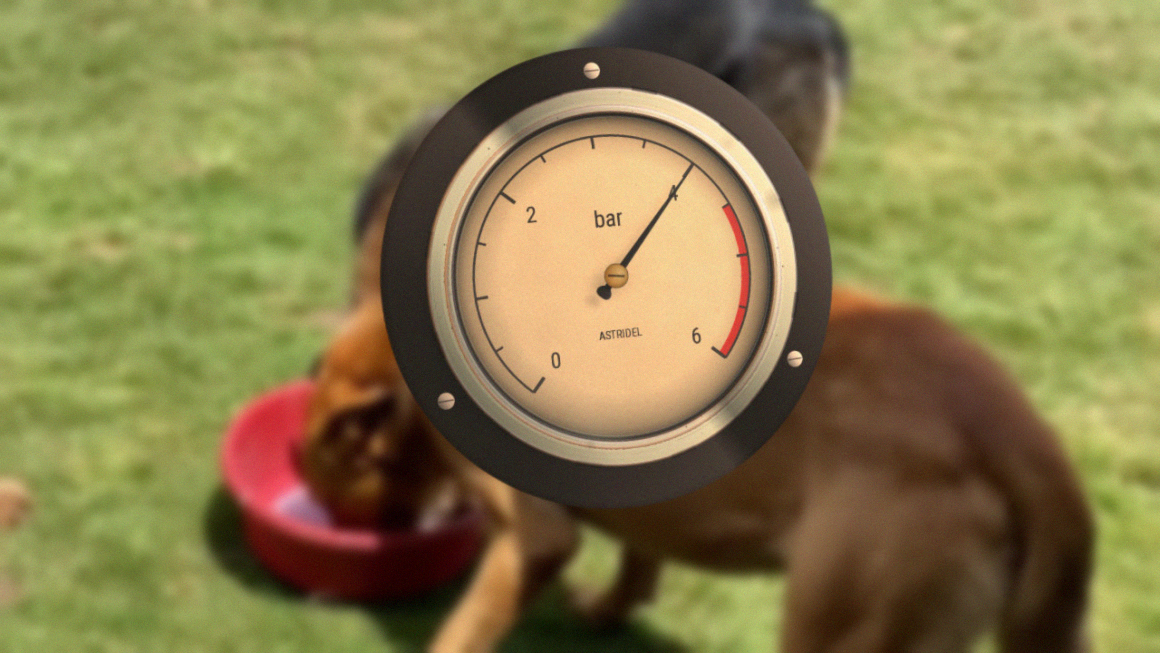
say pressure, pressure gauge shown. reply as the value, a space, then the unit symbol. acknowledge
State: 4 bar
